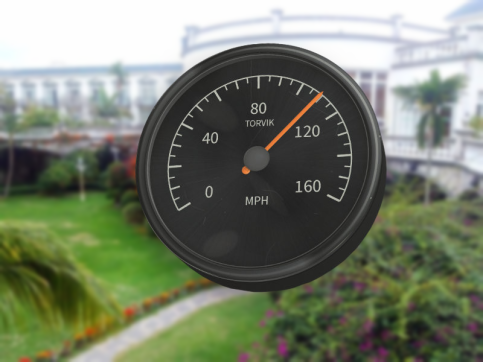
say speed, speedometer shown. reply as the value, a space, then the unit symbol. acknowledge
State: 110 mph
